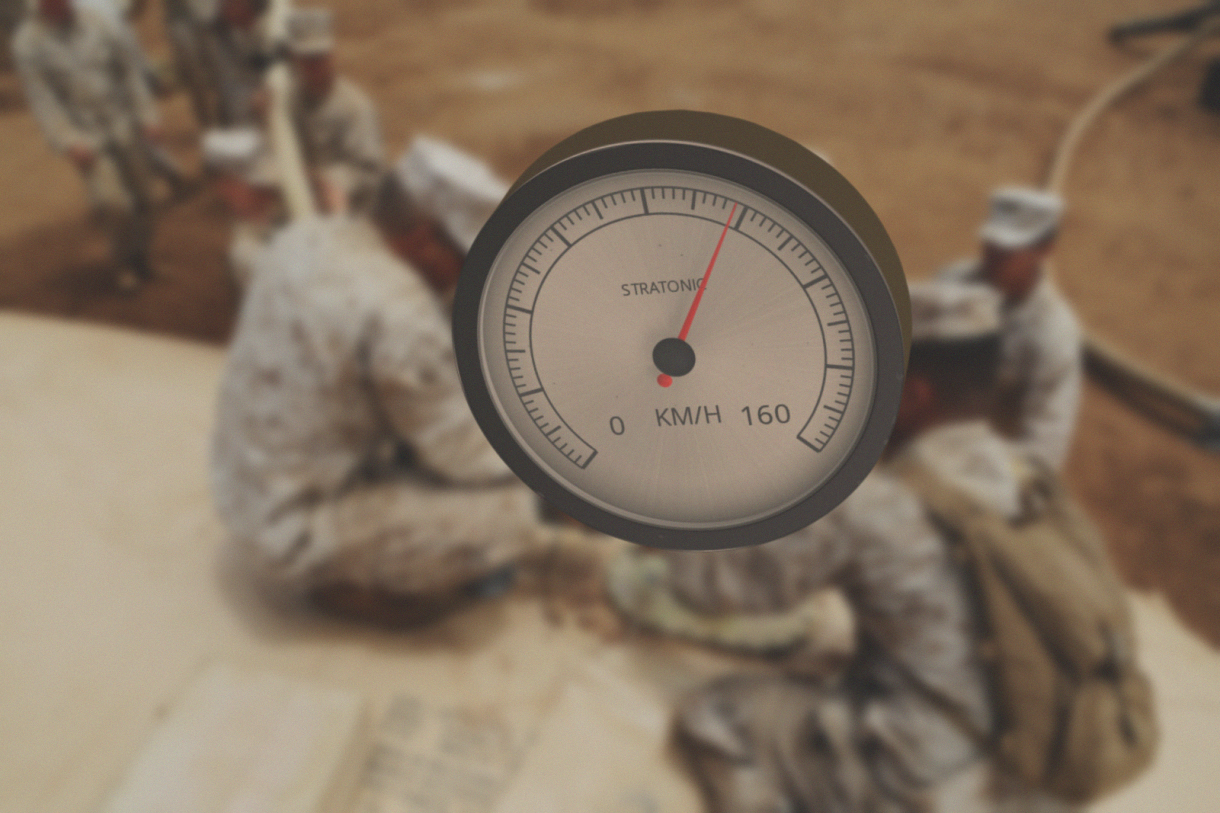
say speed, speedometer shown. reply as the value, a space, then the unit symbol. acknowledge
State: 98 km/h
